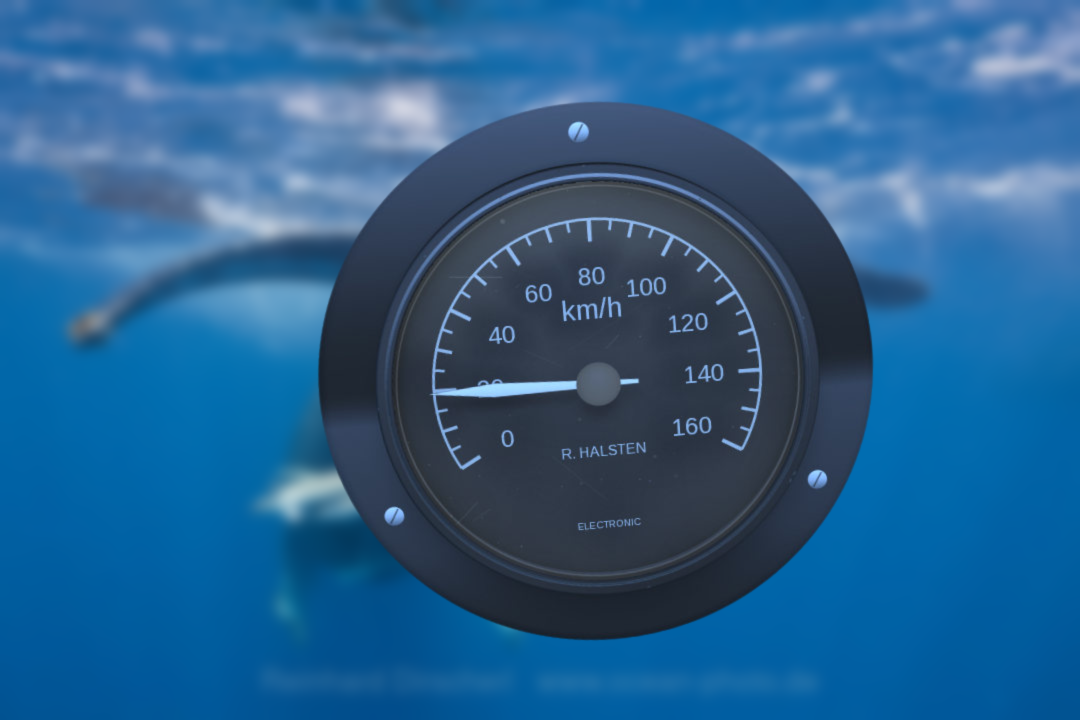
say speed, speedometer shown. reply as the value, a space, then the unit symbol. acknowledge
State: 20 km/h
